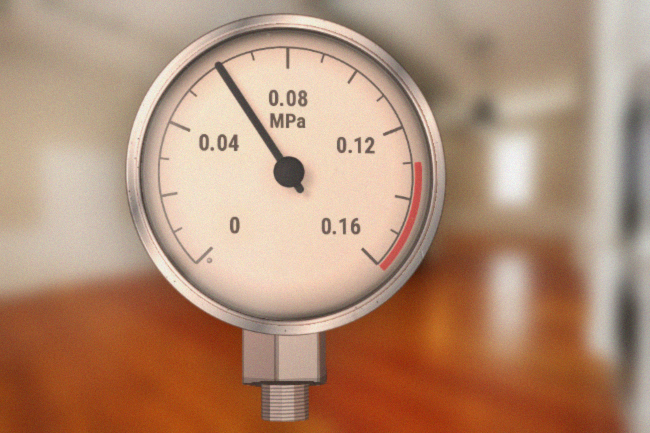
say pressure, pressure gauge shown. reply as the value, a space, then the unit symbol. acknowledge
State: 0.06 MPa
